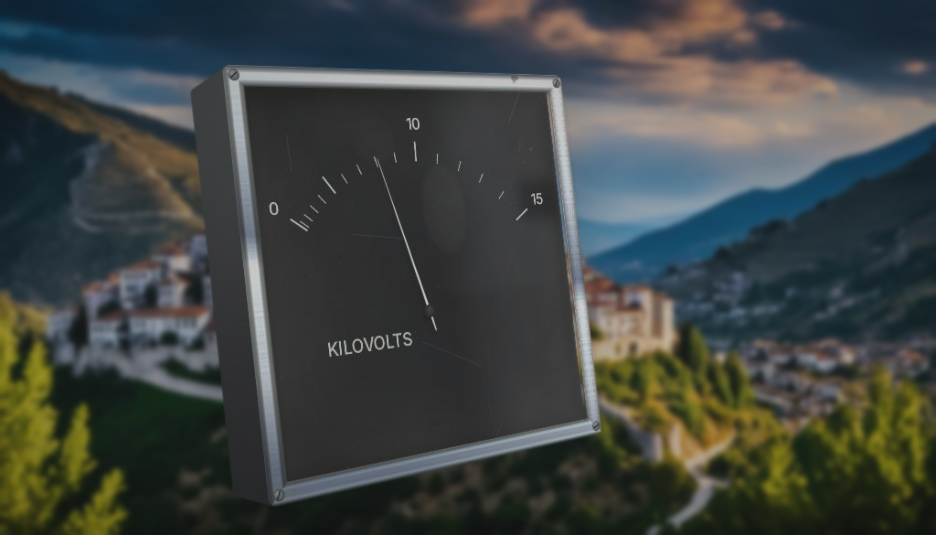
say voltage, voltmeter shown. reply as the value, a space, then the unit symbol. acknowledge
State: 8 kV
